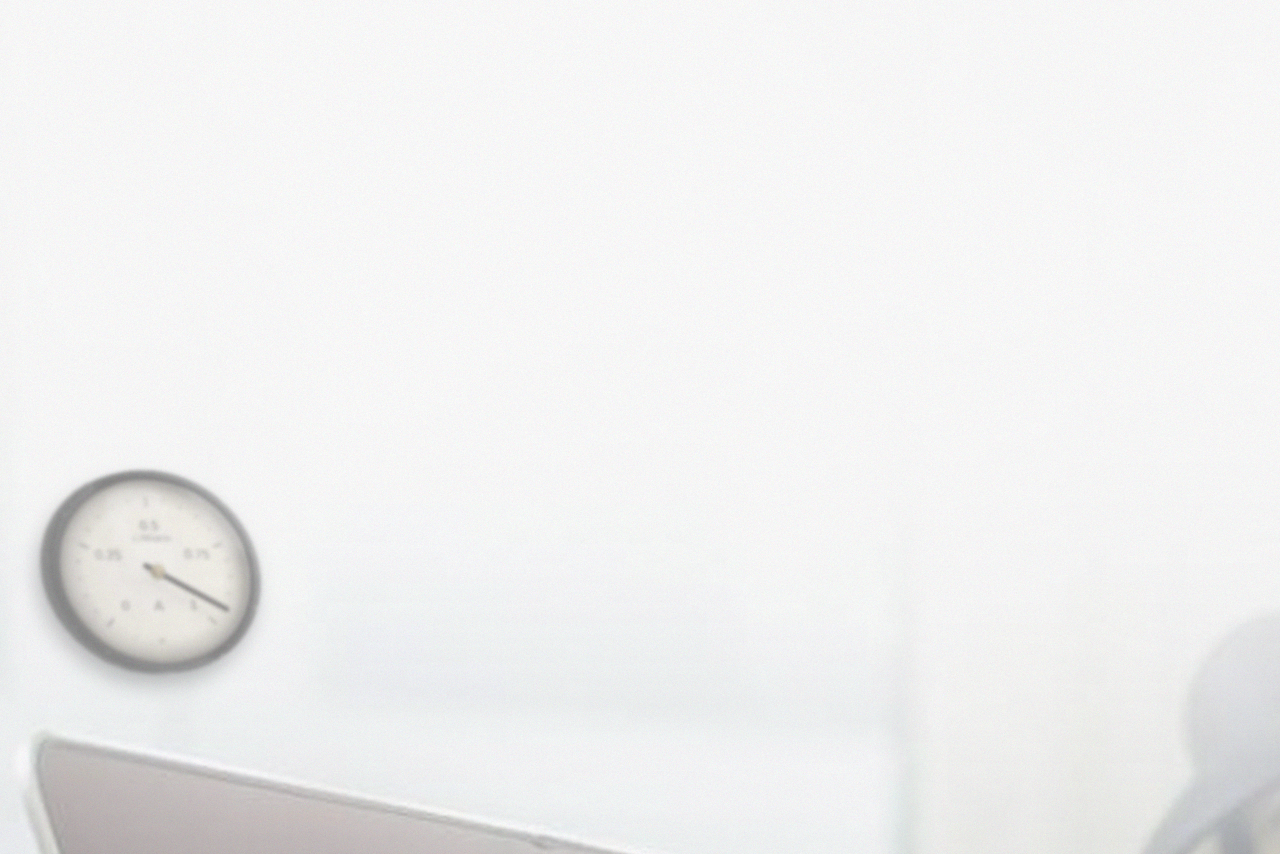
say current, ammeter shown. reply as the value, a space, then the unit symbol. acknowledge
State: 0.95 A
